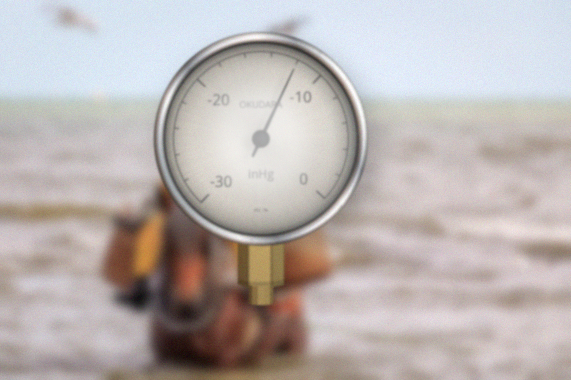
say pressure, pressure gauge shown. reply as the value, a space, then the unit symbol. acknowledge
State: -12 inHg
